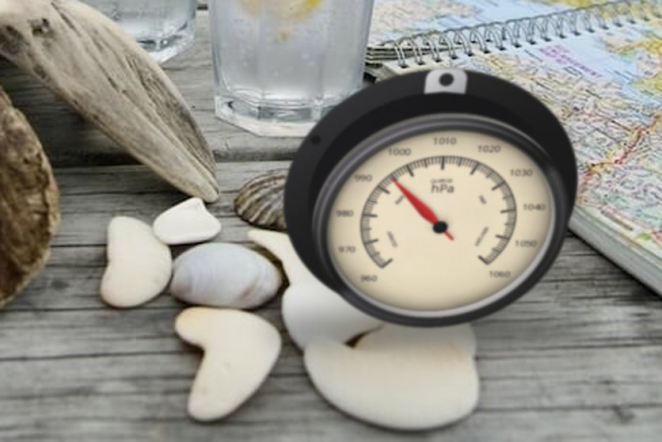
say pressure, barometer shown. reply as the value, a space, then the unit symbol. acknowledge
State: 995 hPa
